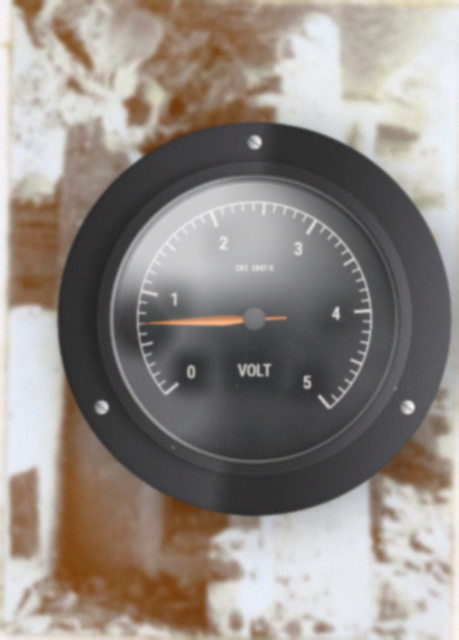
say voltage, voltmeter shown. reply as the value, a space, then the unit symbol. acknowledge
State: 0.7 V
